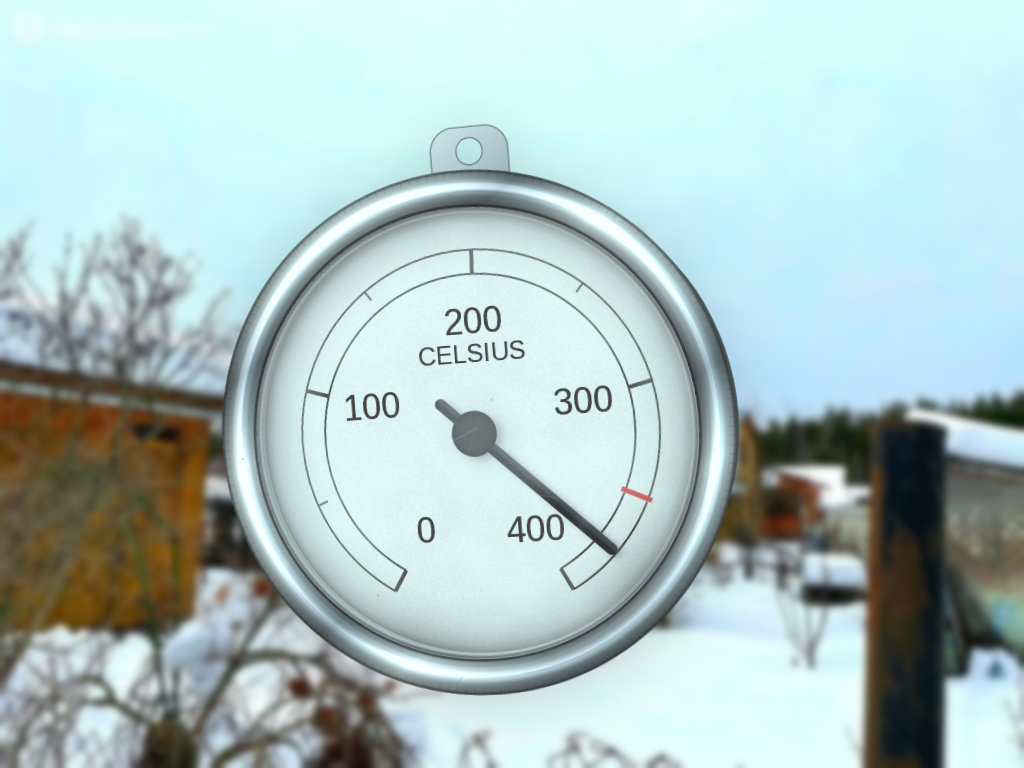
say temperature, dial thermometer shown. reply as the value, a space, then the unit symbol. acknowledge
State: 375 °C
